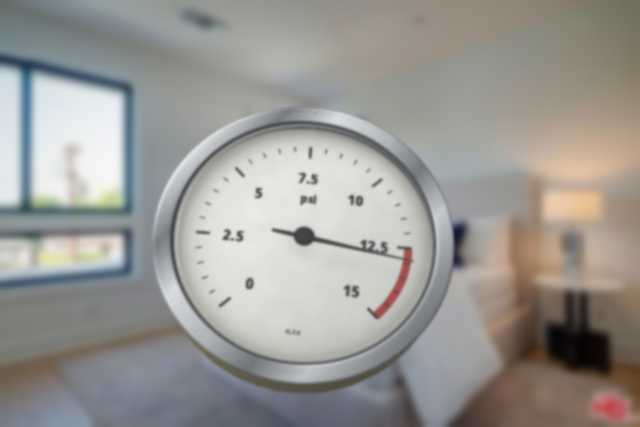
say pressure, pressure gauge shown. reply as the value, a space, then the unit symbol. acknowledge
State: 13 psi
